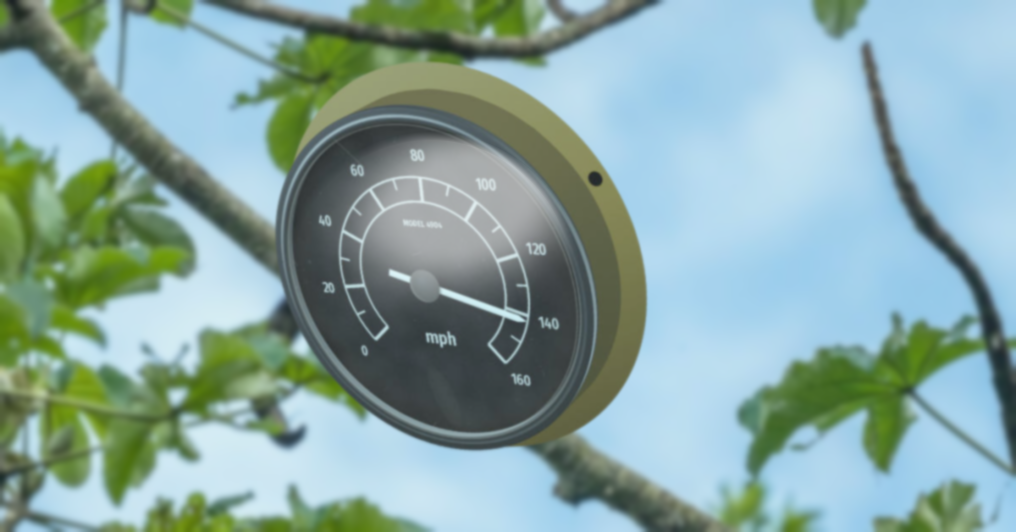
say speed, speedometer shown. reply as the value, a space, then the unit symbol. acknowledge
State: 140 mph
